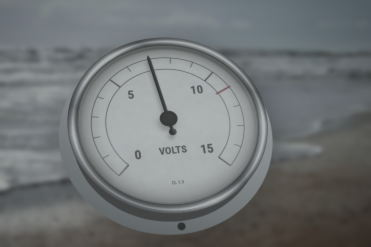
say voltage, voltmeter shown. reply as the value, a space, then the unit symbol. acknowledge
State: 7 V
